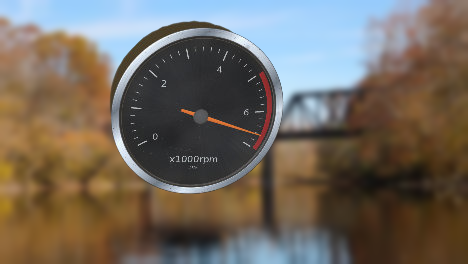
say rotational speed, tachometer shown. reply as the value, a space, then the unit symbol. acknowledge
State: 6600 rpm
